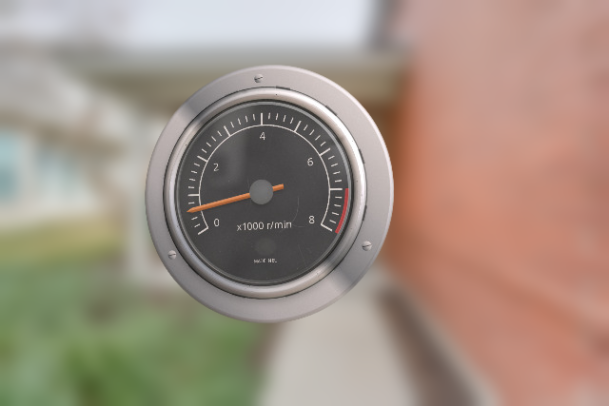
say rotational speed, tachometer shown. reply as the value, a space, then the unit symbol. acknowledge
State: 600 rpm
